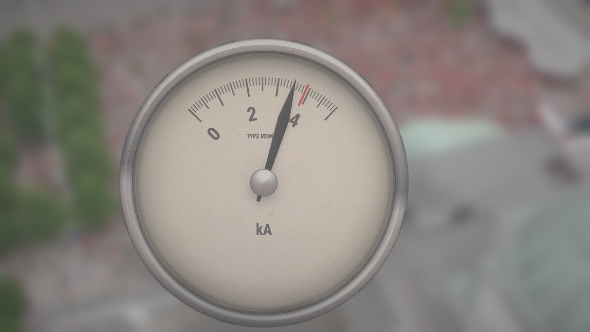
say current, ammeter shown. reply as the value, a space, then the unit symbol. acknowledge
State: 3.5 kA
